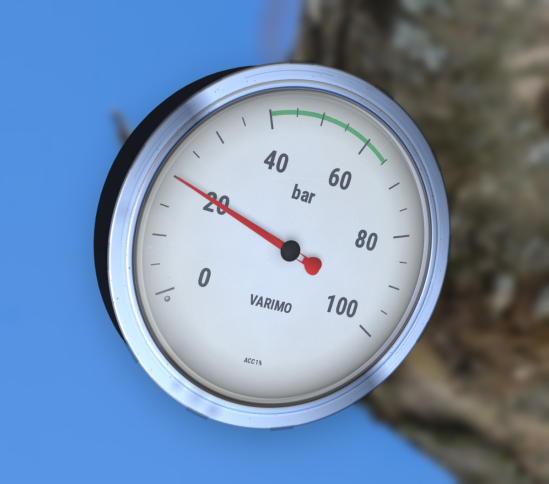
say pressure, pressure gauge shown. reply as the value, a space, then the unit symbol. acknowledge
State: 20 bar
